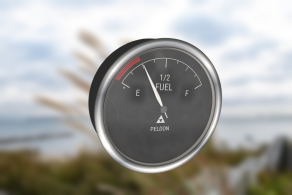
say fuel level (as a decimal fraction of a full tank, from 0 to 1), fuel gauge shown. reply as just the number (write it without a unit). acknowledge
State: 0.25
